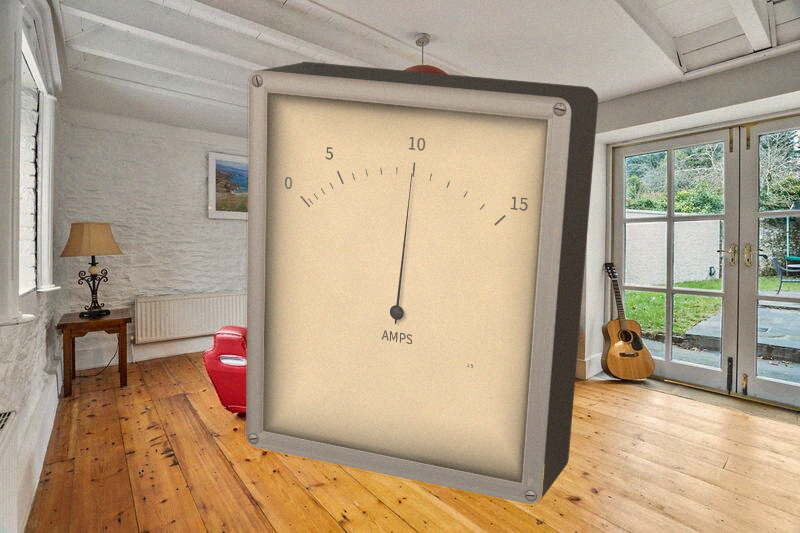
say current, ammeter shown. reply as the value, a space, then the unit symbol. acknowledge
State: 10 A
